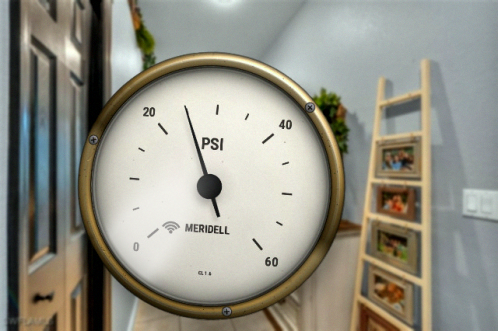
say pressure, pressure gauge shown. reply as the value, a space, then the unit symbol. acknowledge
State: 25 psi
